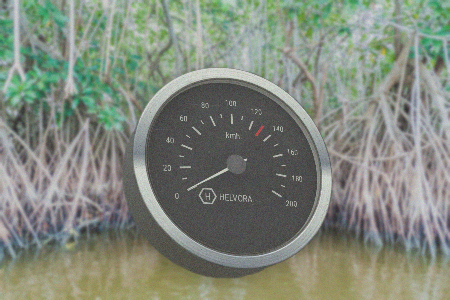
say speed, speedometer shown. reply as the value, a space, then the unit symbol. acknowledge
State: 0 km/h
